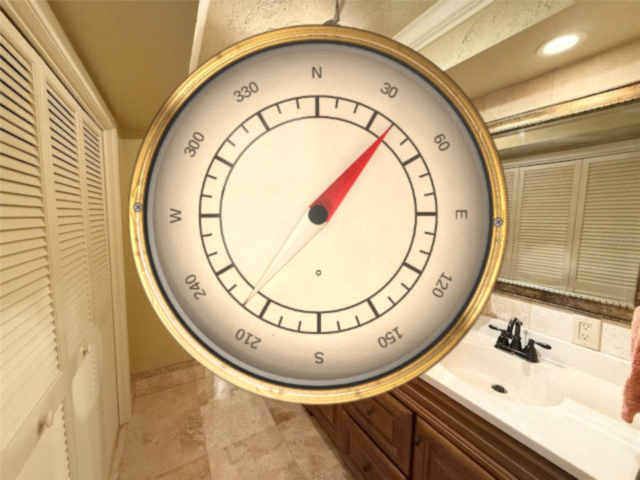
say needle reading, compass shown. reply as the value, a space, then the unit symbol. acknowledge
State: 40 °
